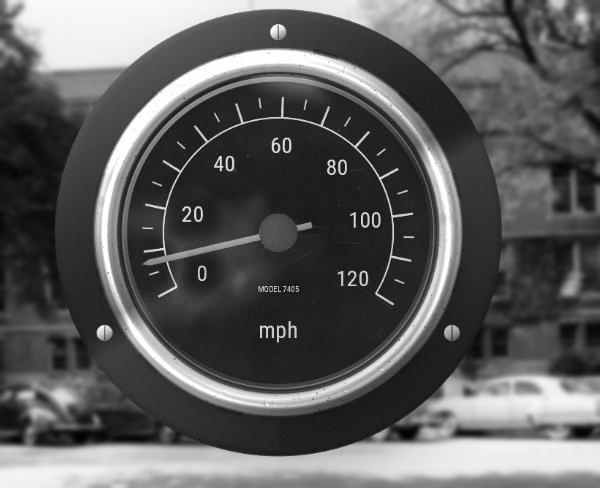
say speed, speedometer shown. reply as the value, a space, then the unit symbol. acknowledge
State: 7.5 mph
